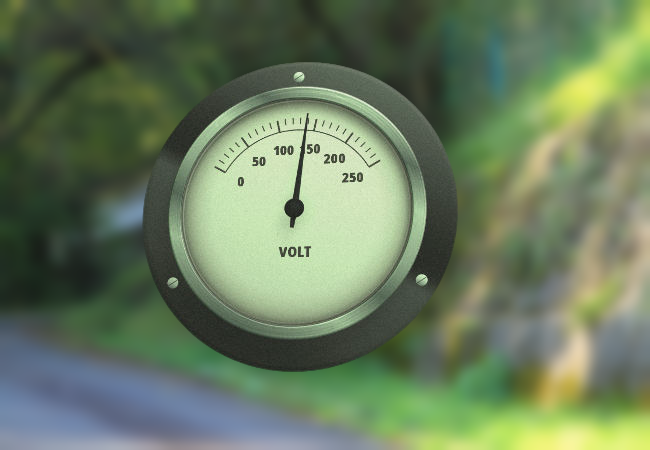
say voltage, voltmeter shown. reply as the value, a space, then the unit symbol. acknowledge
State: 140 V
